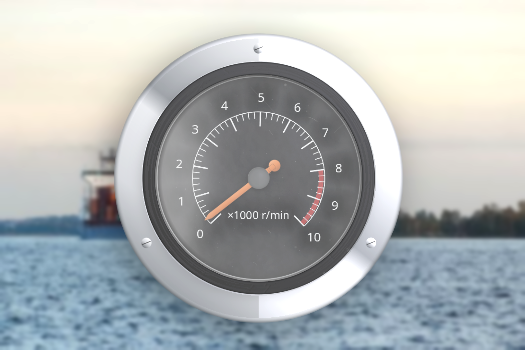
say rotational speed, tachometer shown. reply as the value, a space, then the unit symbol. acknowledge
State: 200 rpm
